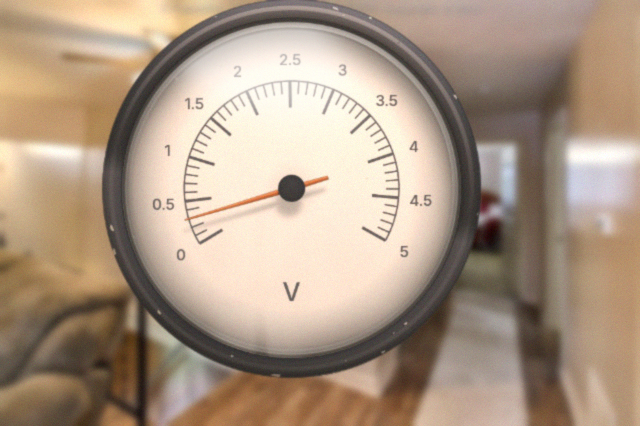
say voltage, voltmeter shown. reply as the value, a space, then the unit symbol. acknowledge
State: 0.3 V
